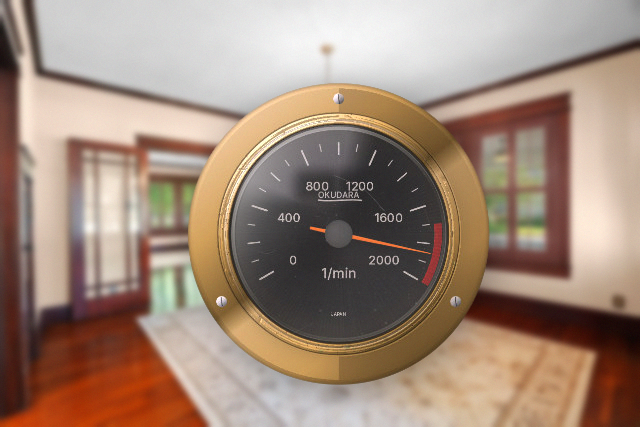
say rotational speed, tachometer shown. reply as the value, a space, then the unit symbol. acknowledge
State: 1850 rpm
